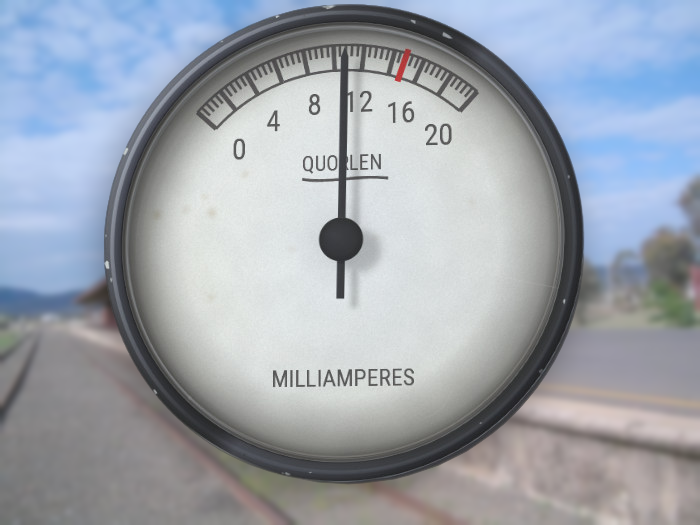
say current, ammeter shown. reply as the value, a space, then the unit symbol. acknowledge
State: 10.8 mA
